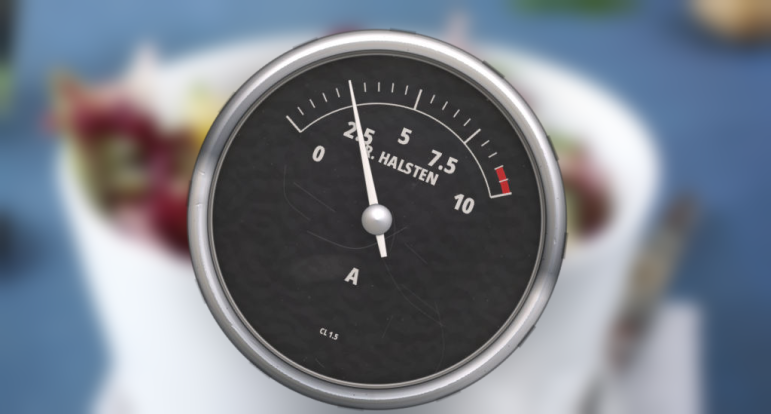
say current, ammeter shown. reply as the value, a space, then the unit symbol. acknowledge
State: 2.5 A
